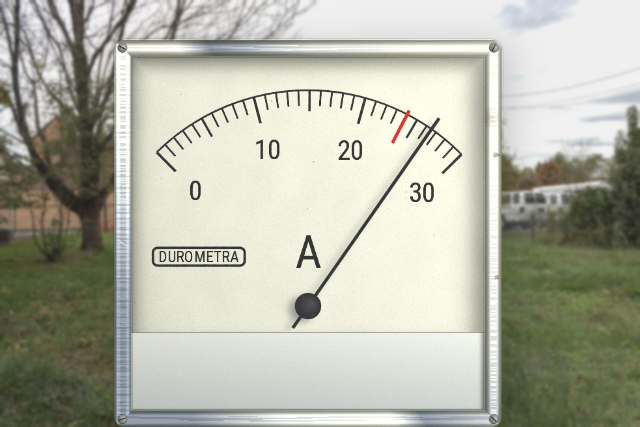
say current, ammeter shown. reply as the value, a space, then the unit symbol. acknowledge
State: 26.5 A
